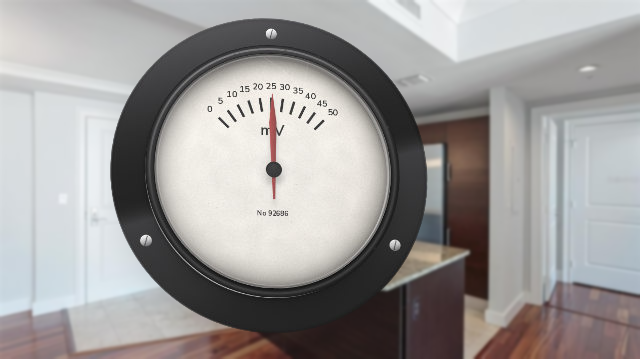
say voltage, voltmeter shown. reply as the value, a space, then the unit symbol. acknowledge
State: 25 mV
